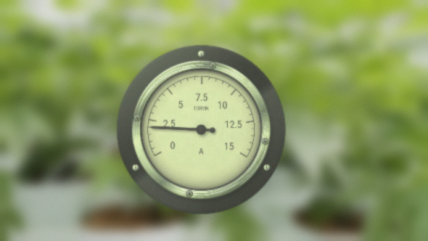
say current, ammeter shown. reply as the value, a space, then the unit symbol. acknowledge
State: 2 A
